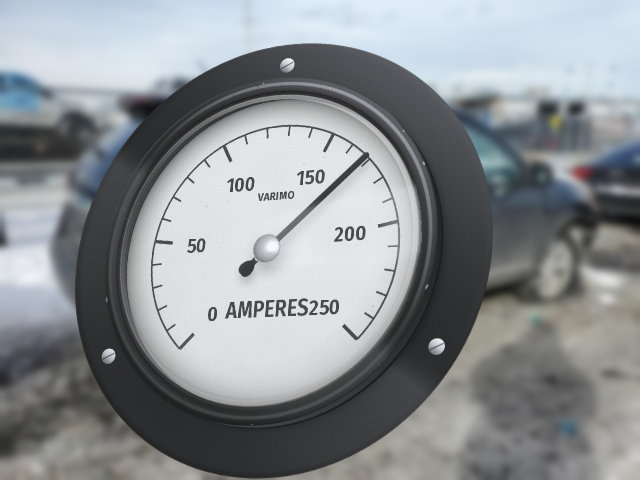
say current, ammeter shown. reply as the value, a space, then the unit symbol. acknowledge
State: 170 A
